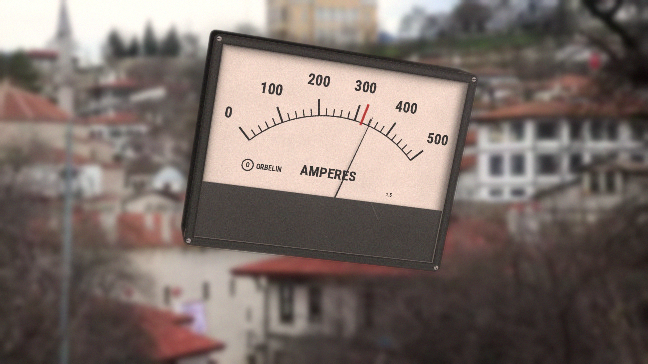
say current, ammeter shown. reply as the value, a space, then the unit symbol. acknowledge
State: 340 A
